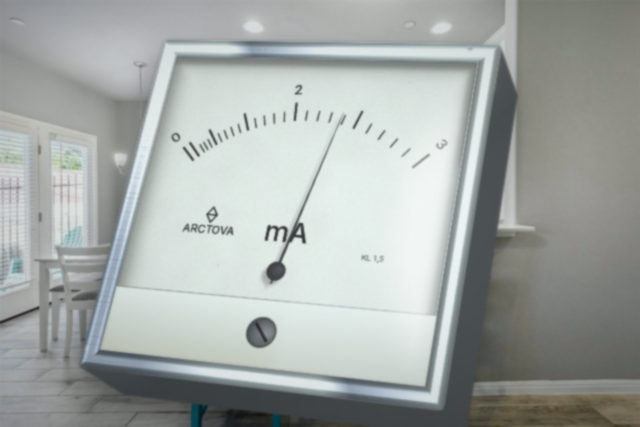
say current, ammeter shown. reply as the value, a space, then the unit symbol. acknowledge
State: 2.4 mA
